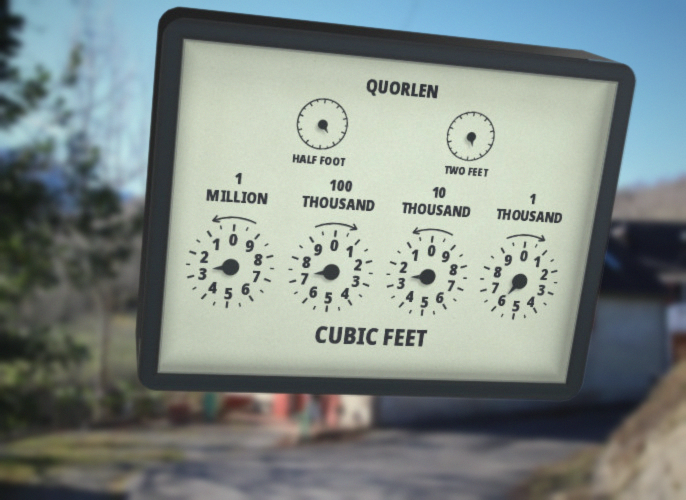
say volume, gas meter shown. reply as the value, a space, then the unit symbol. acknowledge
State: 272600 ft³
